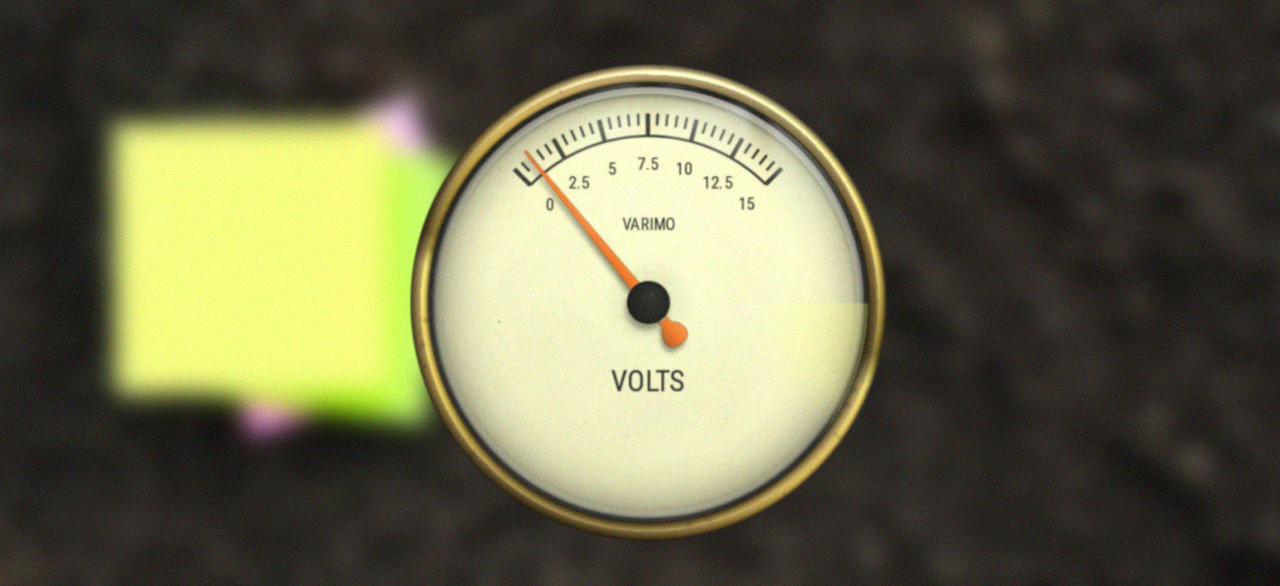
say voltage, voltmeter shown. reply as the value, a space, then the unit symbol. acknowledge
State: 1 V
